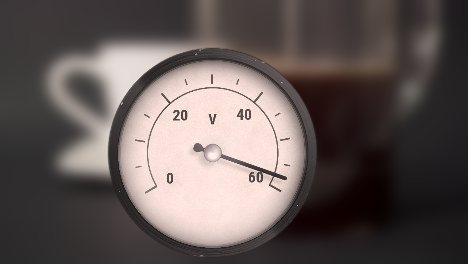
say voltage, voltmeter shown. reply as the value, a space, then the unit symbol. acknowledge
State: 57.5 V
